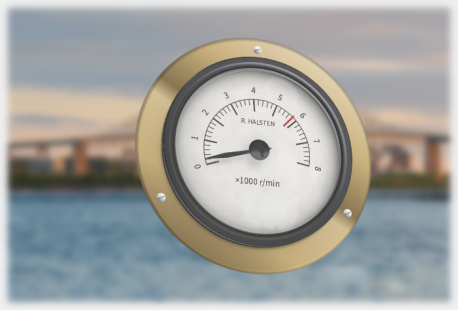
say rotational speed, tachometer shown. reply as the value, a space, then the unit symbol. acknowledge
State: 200 rpm
